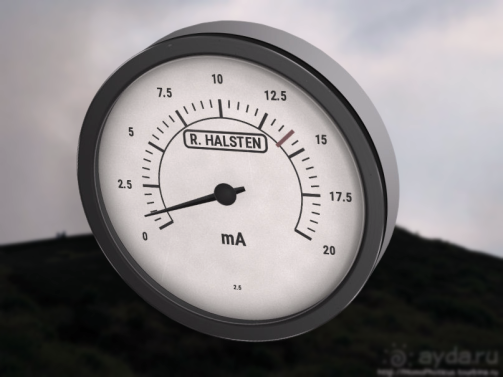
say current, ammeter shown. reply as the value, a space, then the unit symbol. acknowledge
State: 1 mA
